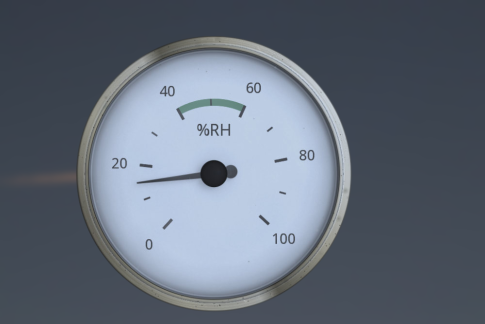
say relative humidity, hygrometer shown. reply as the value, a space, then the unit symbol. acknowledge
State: 15 %
